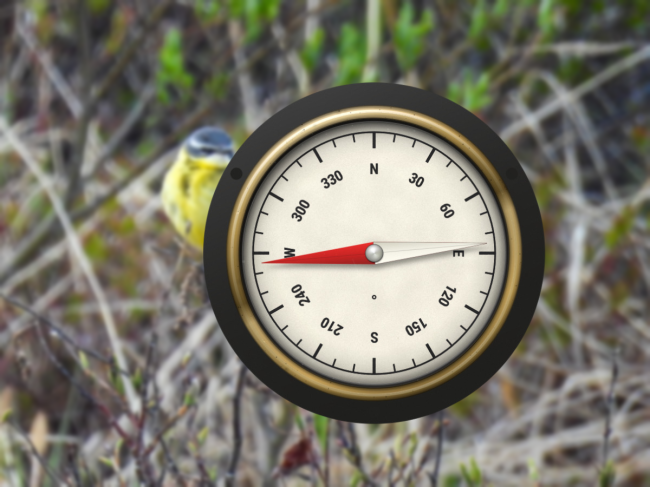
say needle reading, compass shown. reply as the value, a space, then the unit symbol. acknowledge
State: 265 °
